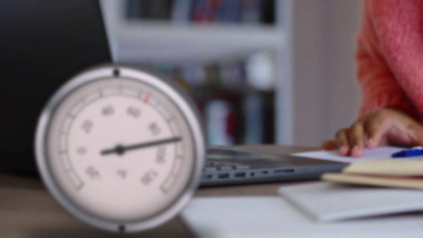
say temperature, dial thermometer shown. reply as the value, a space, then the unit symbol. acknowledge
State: 90 °F
